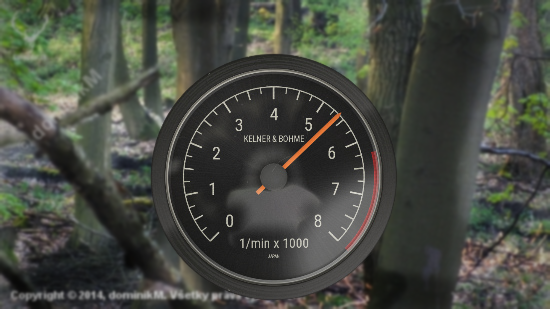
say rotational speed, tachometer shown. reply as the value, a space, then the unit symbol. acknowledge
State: 5375 rpm
